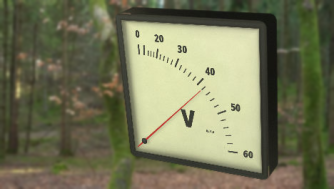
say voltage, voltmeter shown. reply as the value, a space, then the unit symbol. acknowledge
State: 42 V
